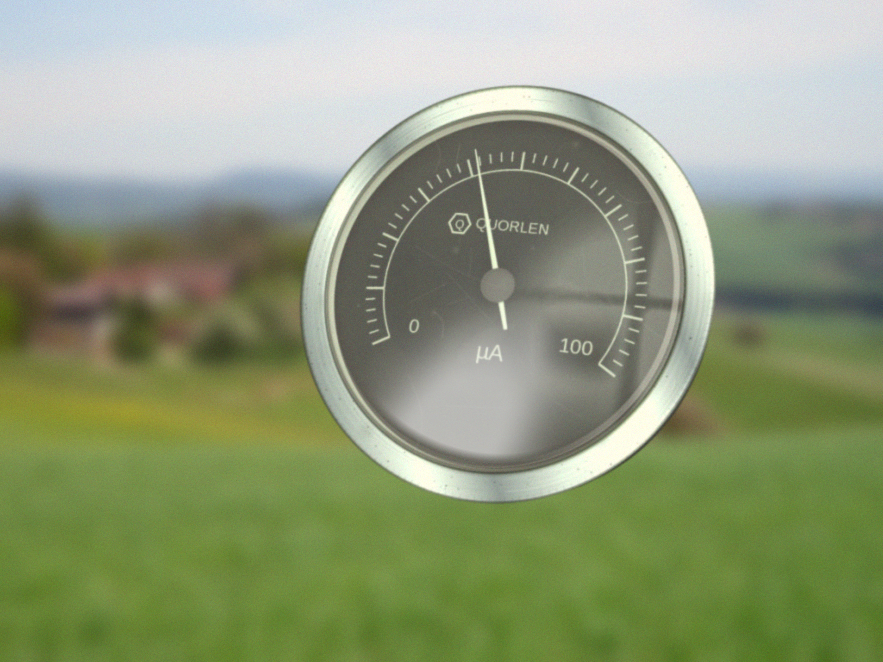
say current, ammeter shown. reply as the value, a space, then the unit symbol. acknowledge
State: 42 µA
